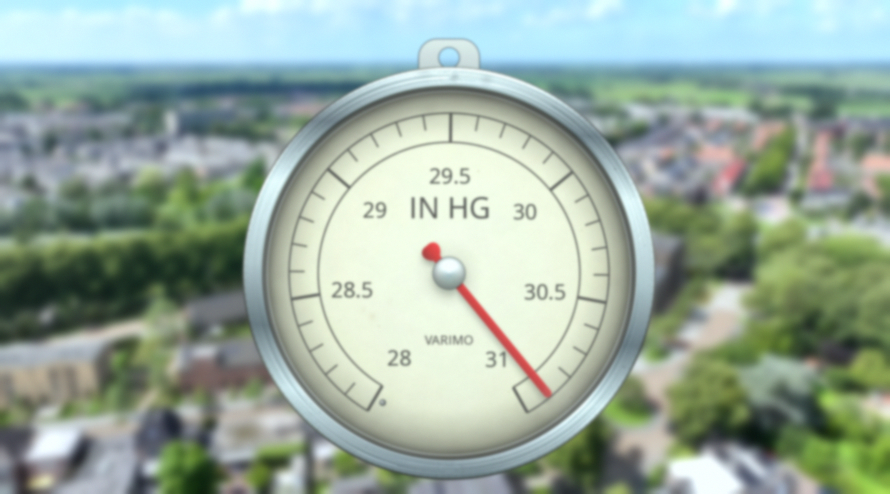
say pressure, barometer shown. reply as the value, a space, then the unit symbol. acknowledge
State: 30.9 inHg
